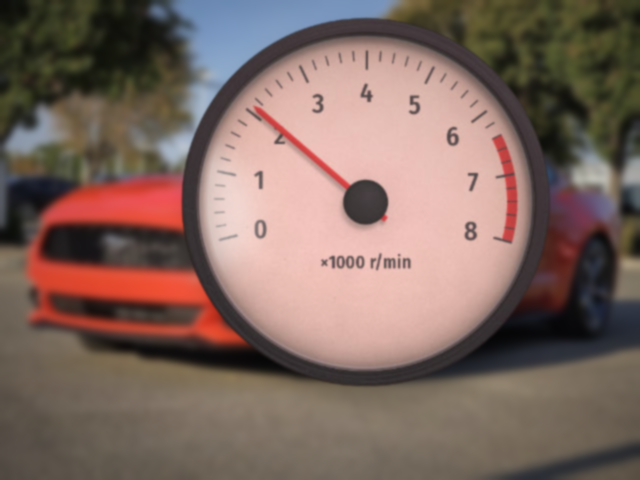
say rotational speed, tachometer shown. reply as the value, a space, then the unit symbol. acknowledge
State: 2100 rpm
